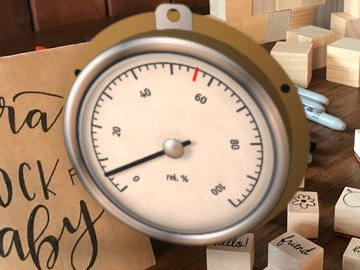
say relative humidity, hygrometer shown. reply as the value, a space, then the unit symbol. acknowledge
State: 6 %
